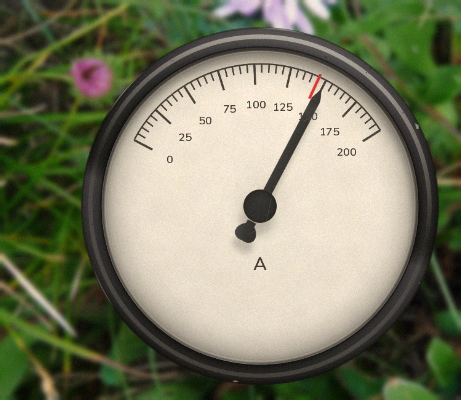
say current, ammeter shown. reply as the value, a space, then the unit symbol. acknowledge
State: 150 A
